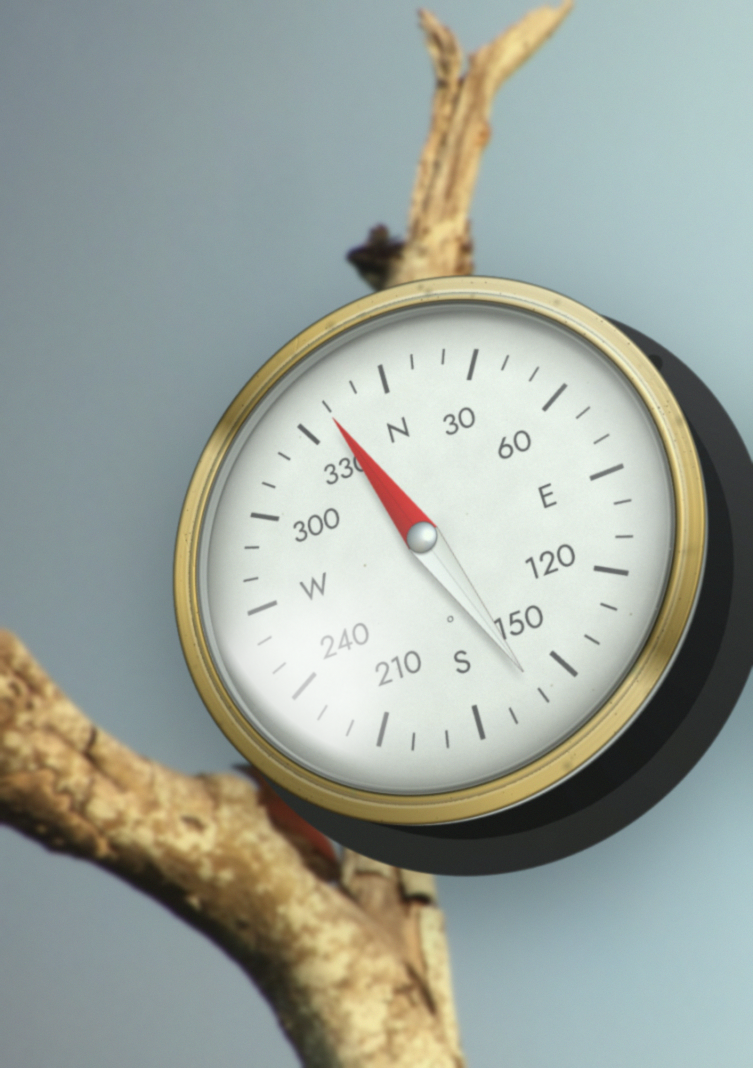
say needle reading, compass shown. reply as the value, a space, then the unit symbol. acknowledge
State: 340 °
